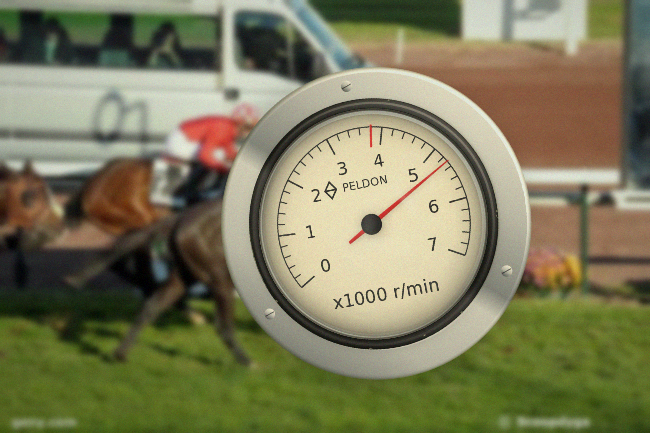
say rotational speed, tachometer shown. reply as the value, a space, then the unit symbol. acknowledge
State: 5300 rpm
